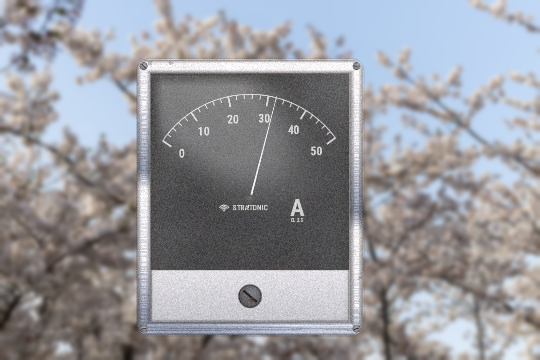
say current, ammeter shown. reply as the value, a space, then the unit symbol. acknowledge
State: 32 A
